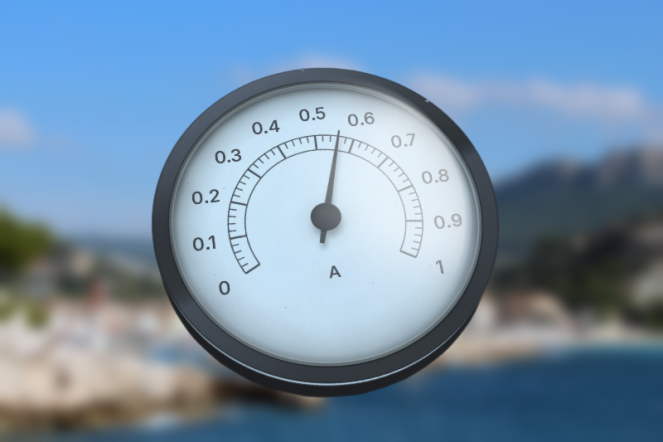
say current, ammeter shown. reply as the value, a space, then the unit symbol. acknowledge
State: 0.56 A
